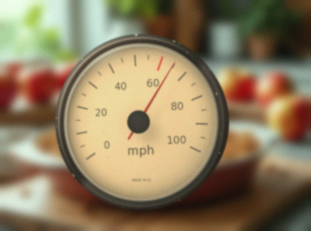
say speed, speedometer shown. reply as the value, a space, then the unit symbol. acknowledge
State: 65 mph
